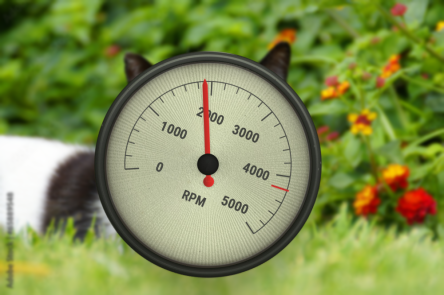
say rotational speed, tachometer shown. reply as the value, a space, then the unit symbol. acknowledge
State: 1900 rpm
